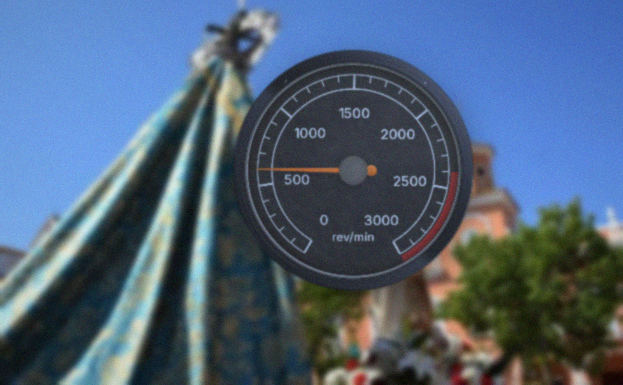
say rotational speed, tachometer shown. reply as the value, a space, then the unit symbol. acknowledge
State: 600 rpm
